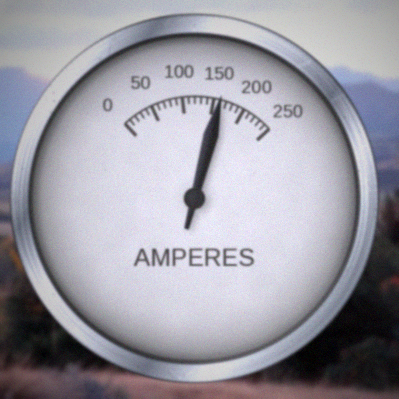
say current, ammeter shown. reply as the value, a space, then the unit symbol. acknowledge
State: 160 A
